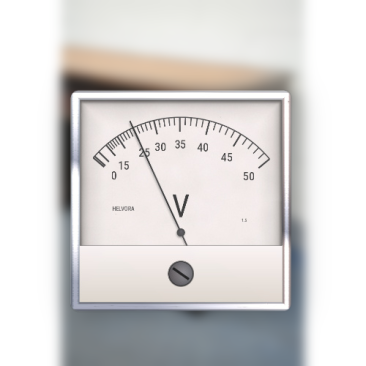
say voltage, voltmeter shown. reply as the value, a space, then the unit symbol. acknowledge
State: 25 V
